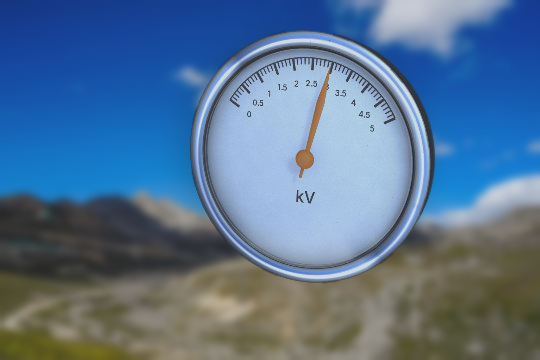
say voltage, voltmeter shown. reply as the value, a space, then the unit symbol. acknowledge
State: 3 kV
